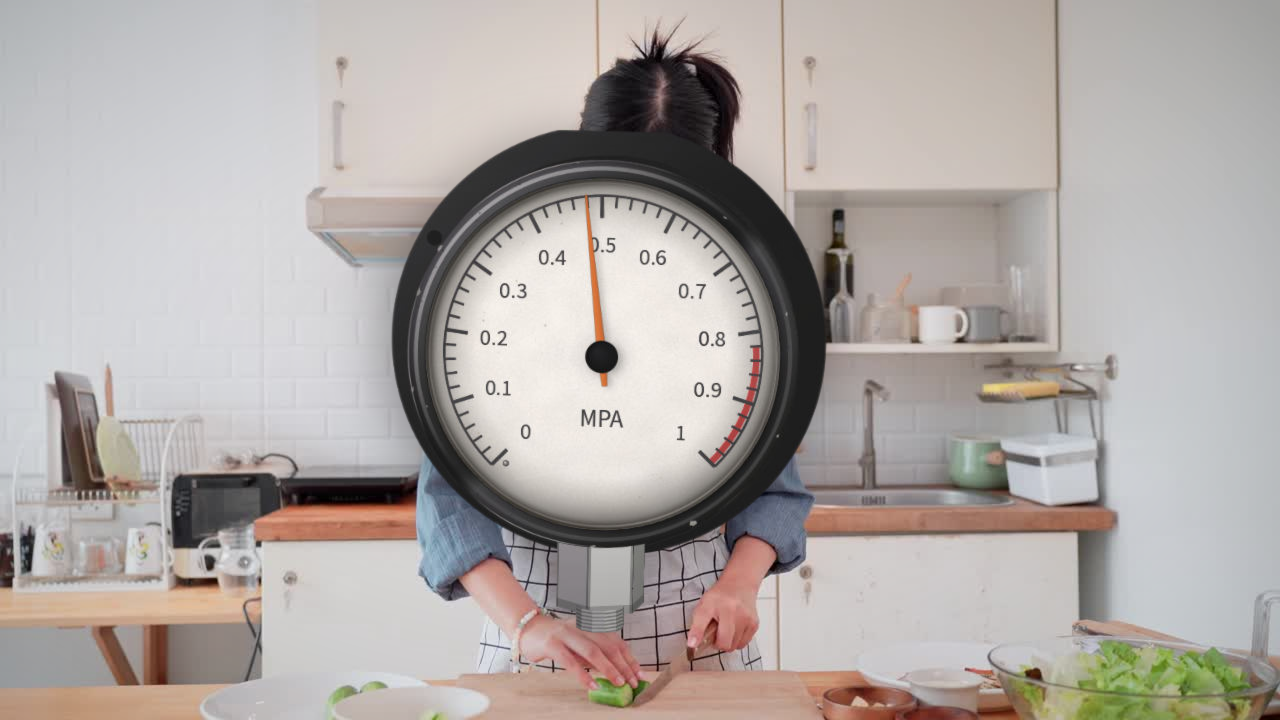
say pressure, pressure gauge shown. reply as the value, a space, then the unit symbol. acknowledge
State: 0.48 MPa
